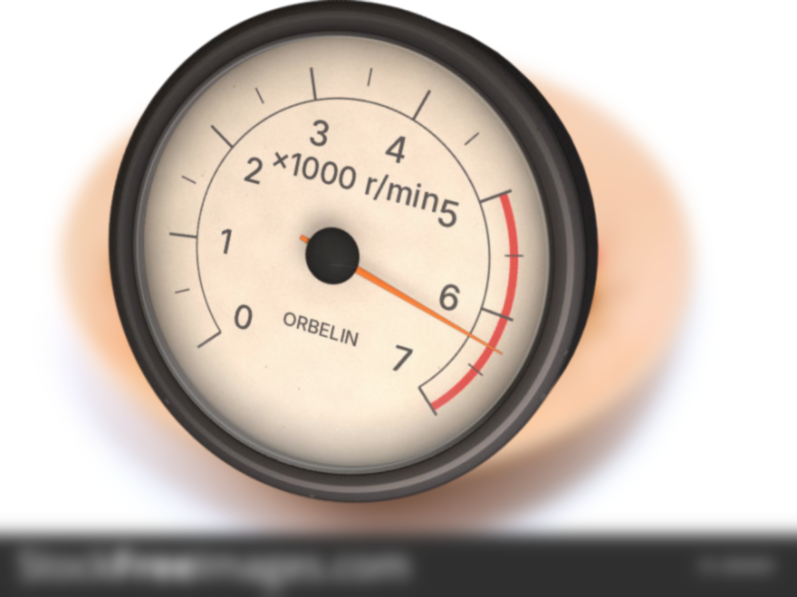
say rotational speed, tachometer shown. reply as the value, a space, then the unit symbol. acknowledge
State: 6250 rpm
